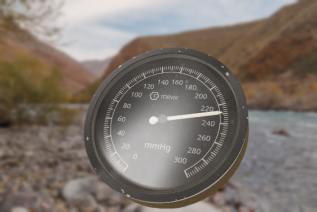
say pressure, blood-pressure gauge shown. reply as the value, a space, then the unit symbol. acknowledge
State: 230 mmHg
